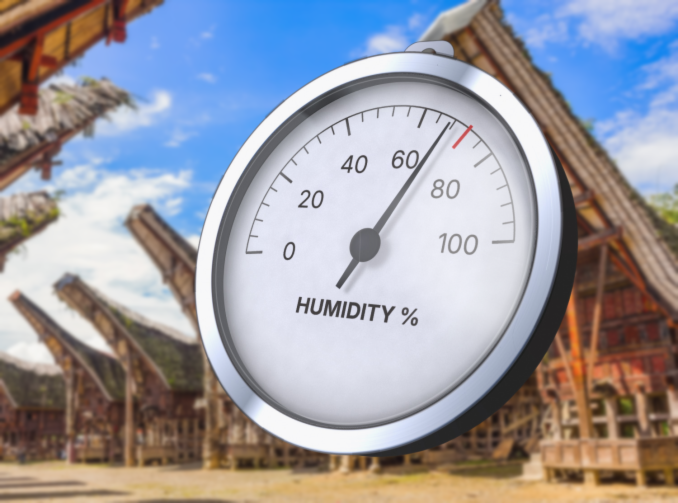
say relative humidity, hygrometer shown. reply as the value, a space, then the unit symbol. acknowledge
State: 68 %
